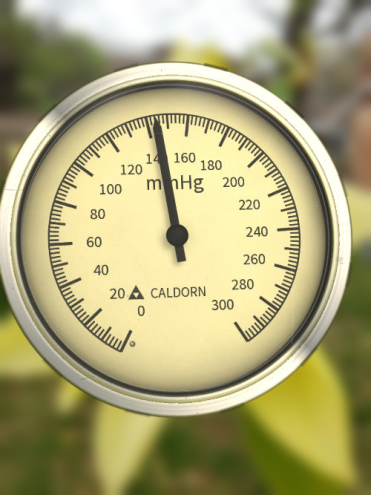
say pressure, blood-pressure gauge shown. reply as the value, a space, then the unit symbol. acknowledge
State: 144 mmHg
